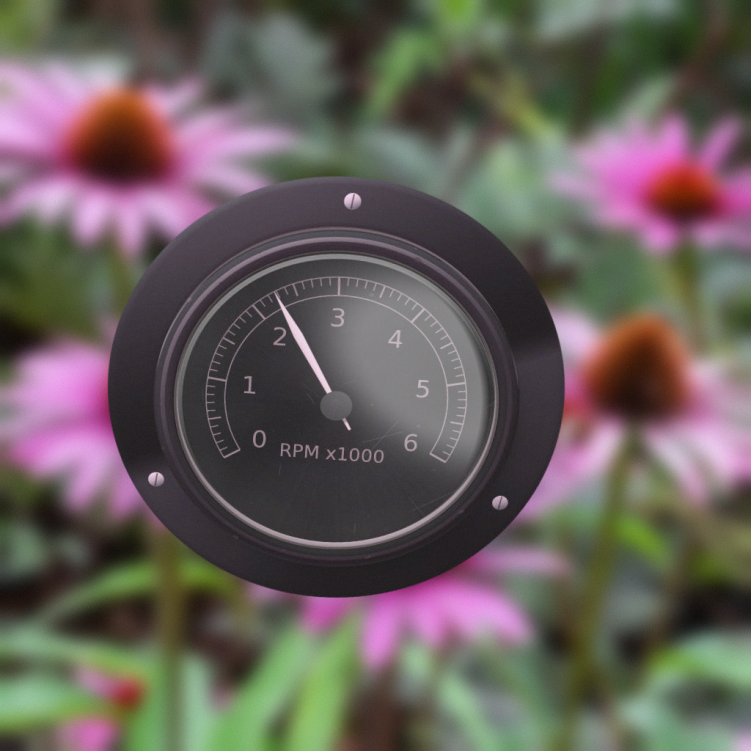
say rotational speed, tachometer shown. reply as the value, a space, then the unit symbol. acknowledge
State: 2300 rpm
